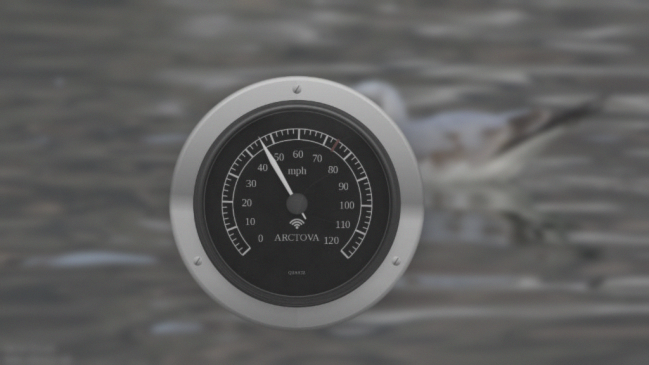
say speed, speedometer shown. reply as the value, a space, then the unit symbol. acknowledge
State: 46 mph
